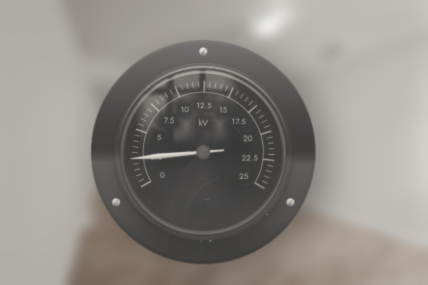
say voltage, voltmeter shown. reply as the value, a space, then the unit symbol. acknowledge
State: 2.5 kV
